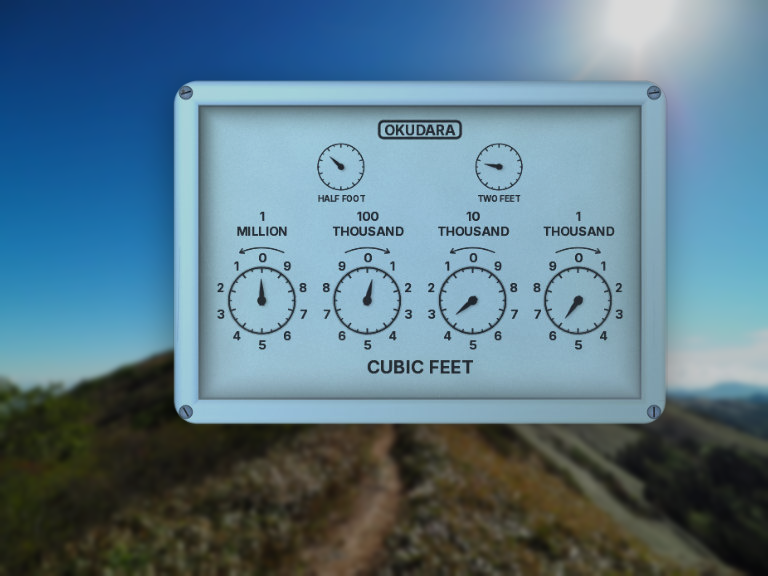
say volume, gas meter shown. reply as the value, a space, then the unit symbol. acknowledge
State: 3600 ft³
